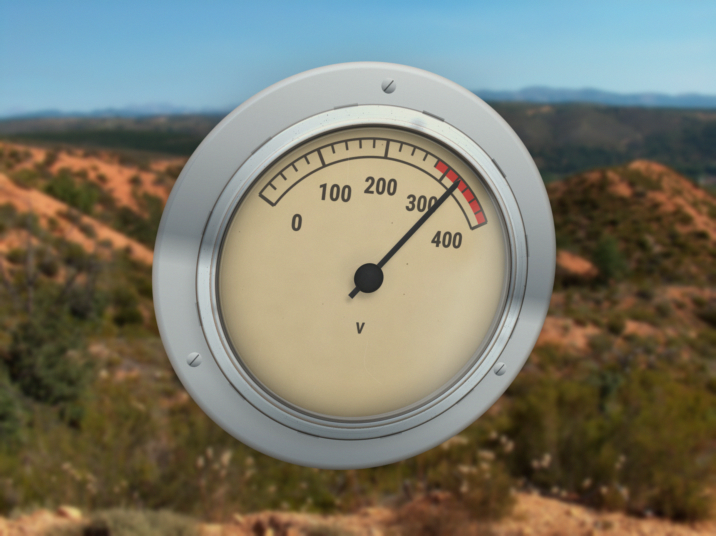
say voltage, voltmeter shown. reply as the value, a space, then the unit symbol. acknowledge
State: 320 V
